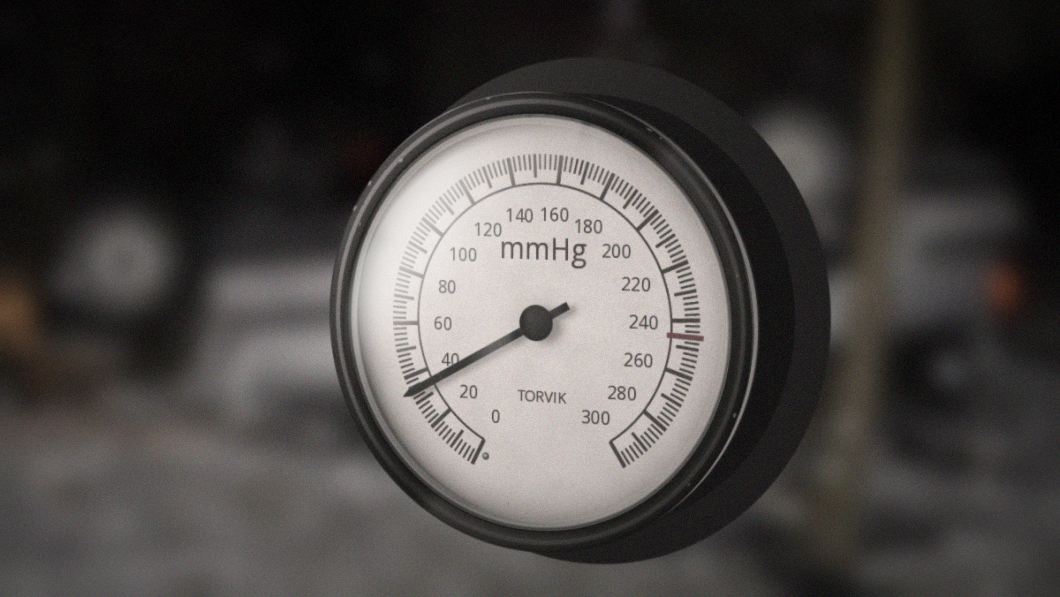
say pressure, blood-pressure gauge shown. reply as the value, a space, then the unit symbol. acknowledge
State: 34 mmHg
